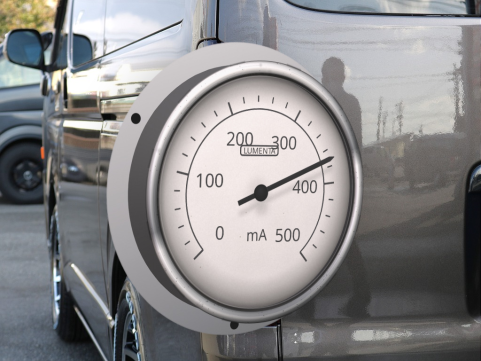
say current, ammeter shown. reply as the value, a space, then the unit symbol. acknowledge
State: 370 mA
